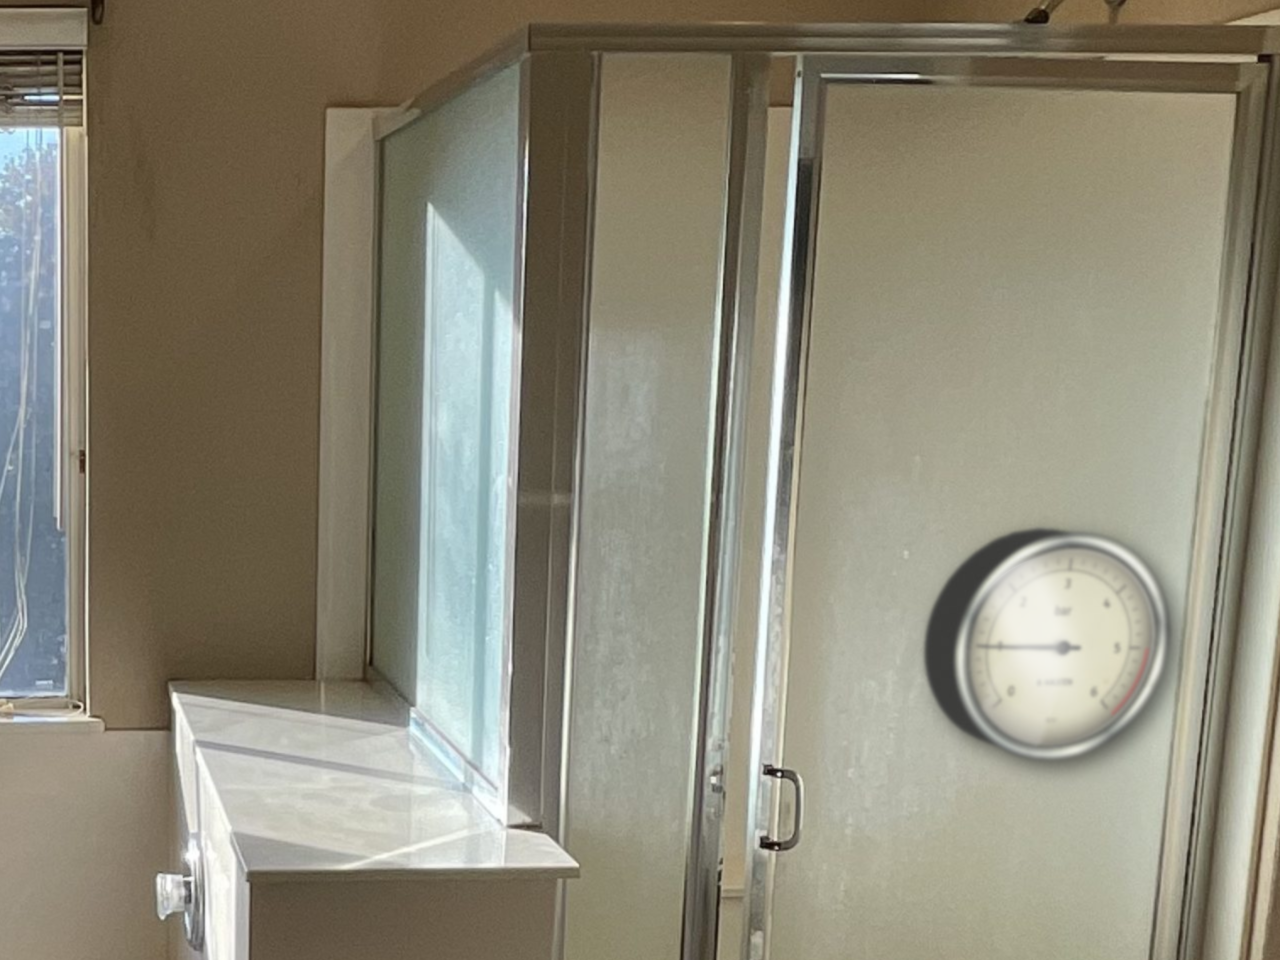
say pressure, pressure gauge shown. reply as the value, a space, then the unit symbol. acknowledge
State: 1 bar
